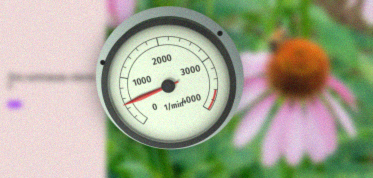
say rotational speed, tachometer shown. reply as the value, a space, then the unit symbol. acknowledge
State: 500 rpm
